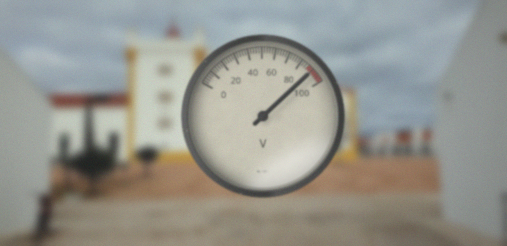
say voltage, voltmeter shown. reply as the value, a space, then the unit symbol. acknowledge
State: 90 V
